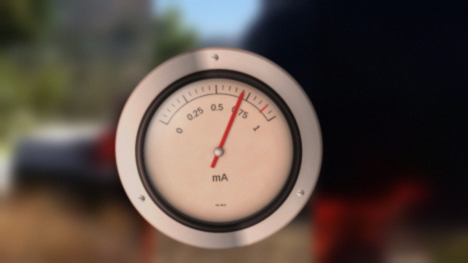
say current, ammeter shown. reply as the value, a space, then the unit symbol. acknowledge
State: 0.7 mA
